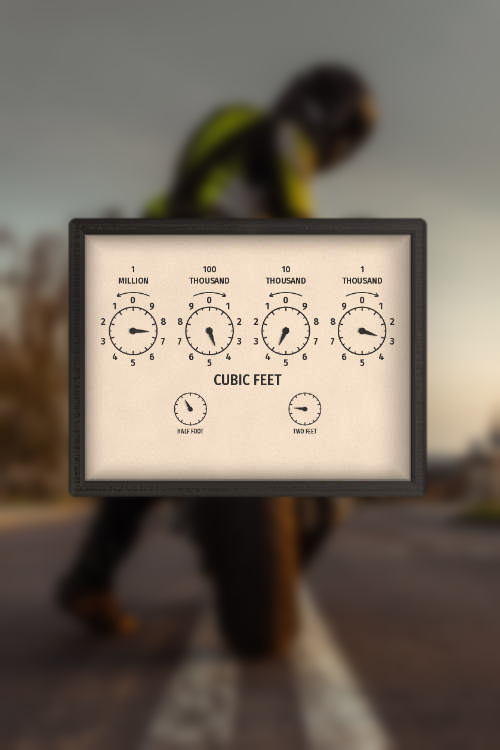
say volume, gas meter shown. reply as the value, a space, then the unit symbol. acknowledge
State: 744300 ft³
